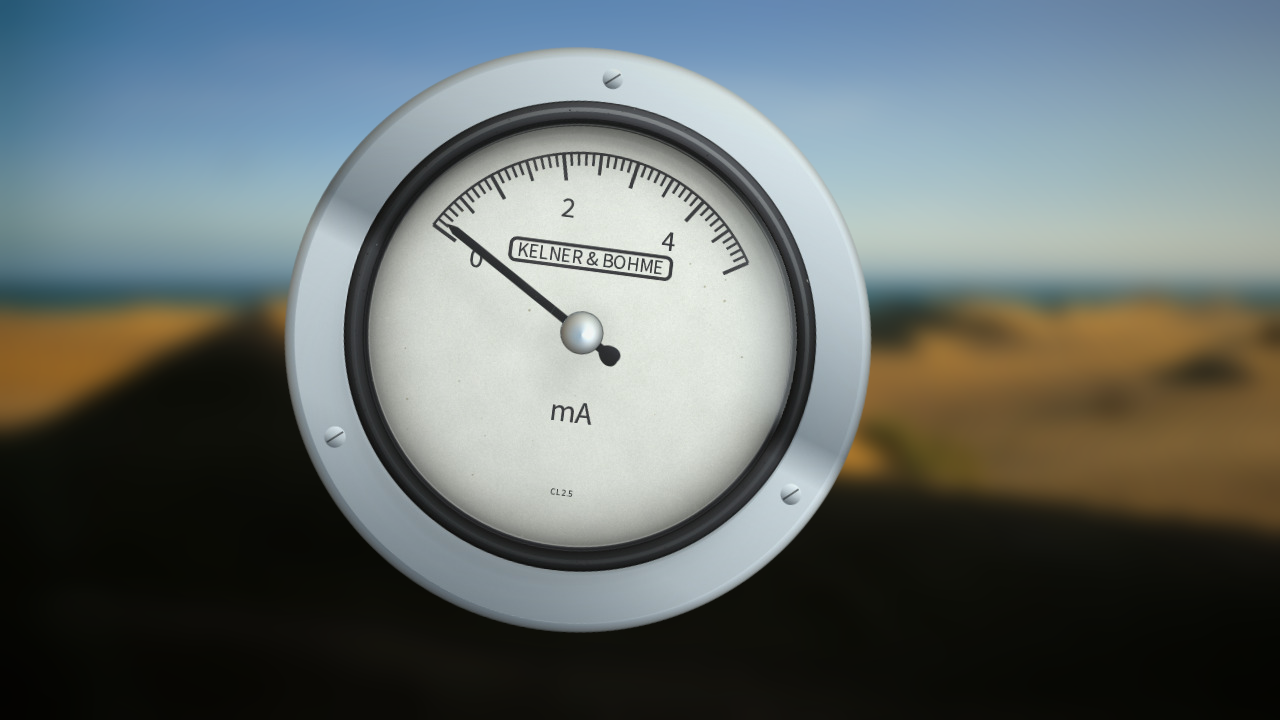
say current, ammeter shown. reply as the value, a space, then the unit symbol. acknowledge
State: 0.1 mA
